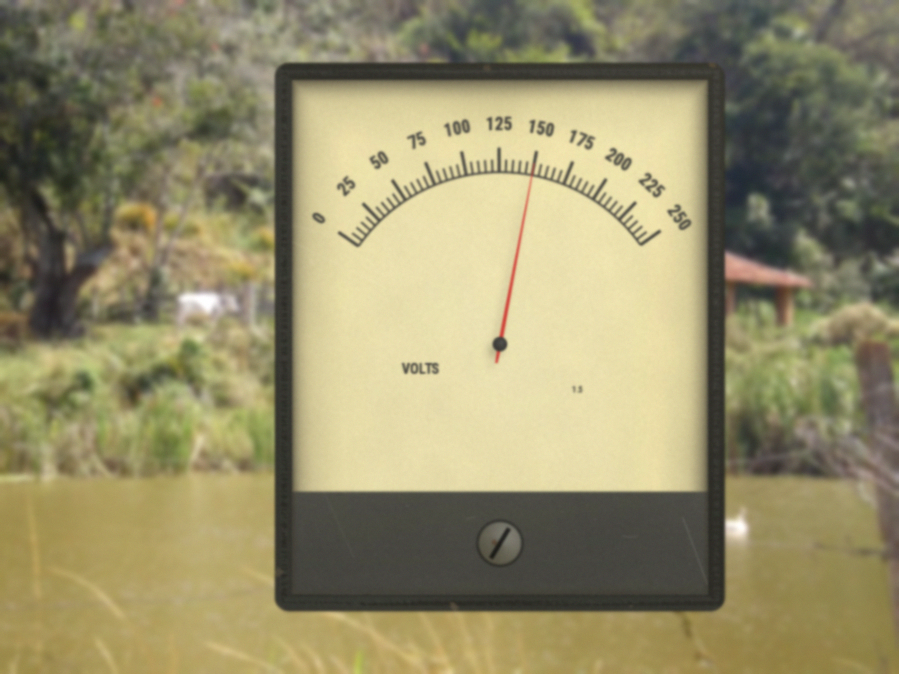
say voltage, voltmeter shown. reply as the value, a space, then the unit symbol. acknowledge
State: 150 V
